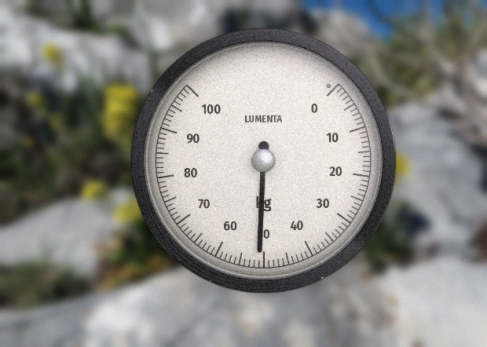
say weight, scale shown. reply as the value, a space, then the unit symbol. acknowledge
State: 51 kg
